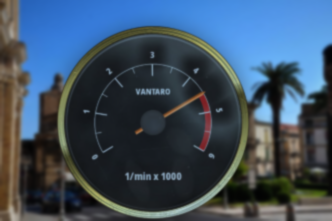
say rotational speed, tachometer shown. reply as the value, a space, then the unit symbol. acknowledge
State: 4500 rpm
